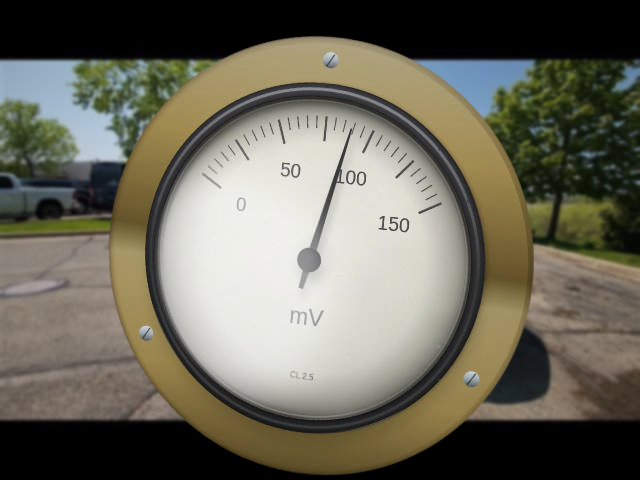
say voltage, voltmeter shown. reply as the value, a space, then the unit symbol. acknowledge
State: 90 mV
